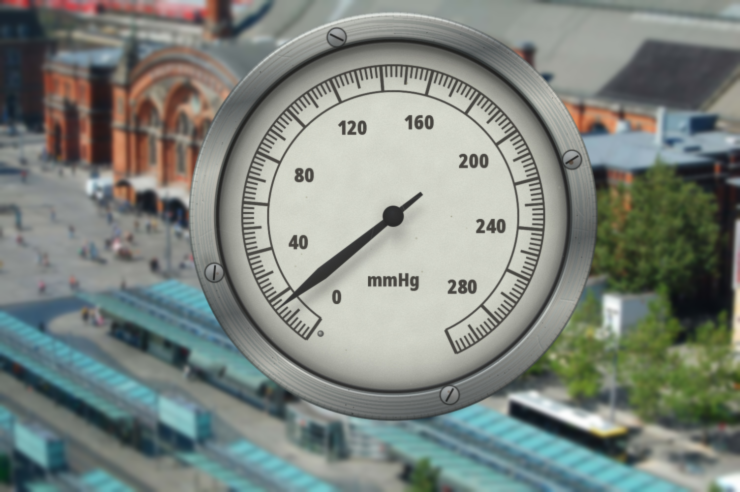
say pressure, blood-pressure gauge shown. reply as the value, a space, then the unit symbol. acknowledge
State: 16 mmHg
